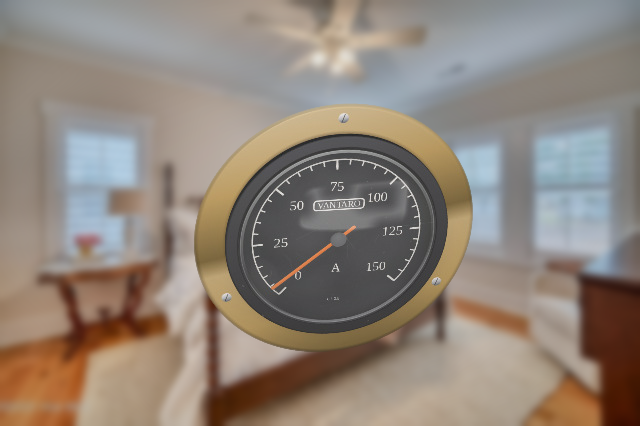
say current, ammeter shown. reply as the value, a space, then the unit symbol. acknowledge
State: 5 A
